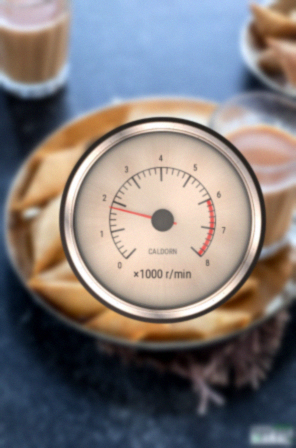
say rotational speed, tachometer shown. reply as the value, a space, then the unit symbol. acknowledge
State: 1800 rpm
